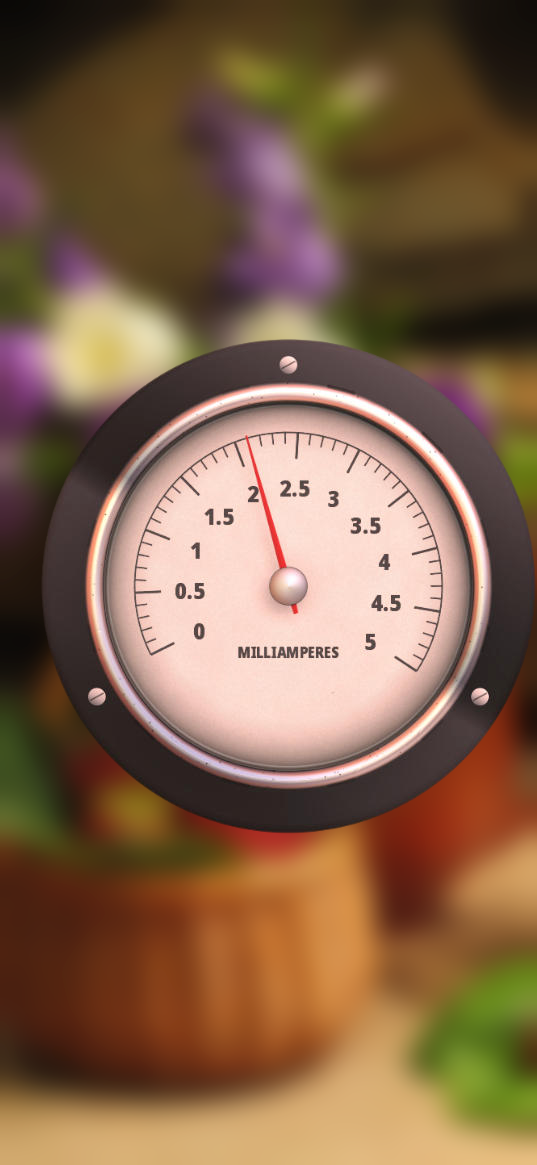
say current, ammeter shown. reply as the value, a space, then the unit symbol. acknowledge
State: 2.1 mA
